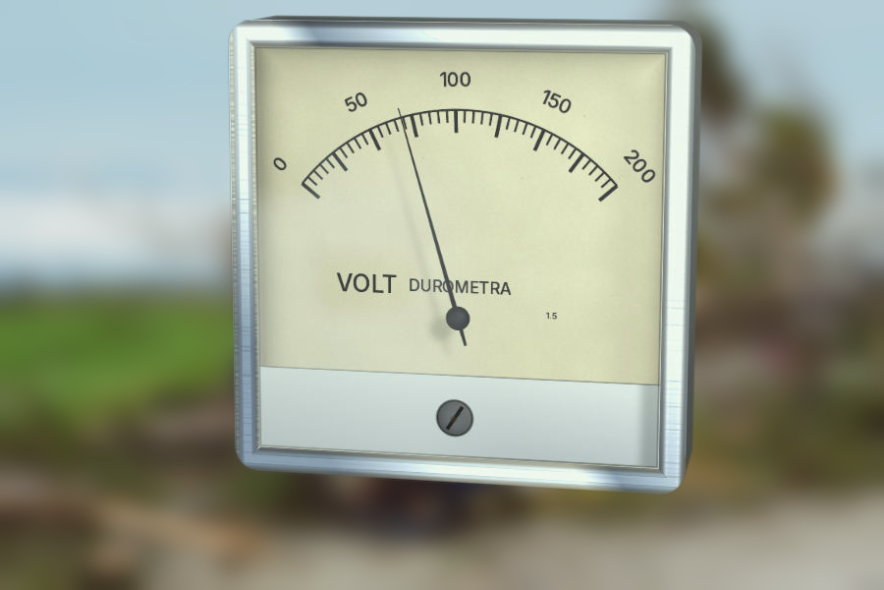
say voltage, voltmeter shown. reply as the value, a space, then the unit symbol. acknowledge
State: 70 V
